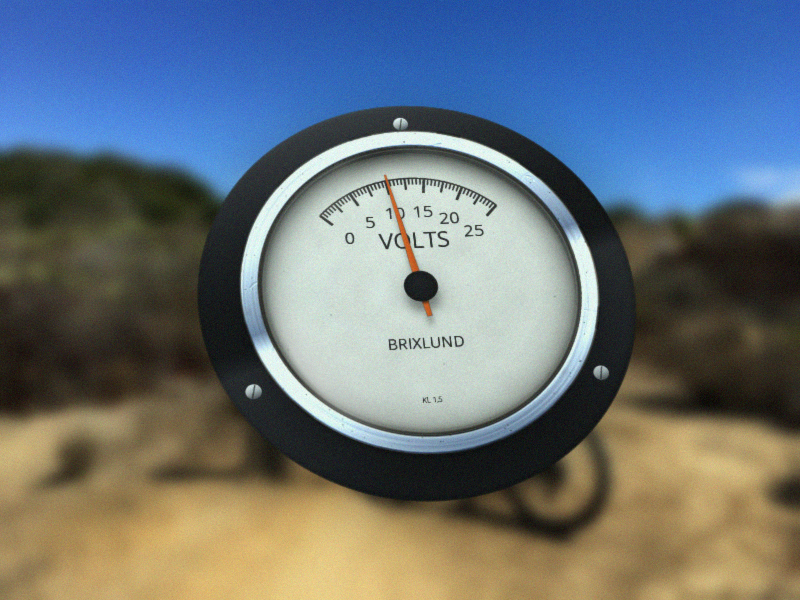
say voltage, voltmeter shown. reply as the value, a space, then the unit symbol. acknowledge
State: 10 V
